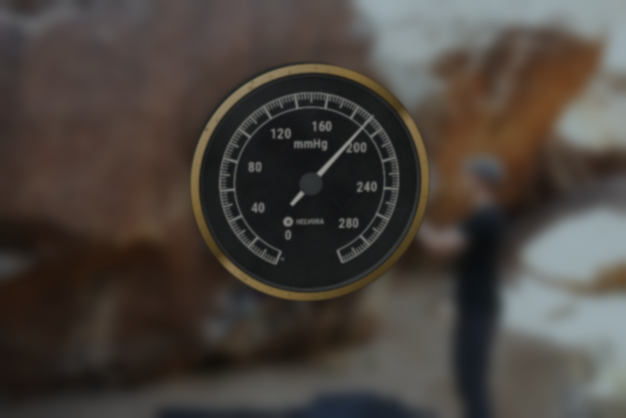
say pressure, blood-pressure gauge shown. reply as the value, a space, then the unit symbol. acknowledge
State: 190 mmHg
